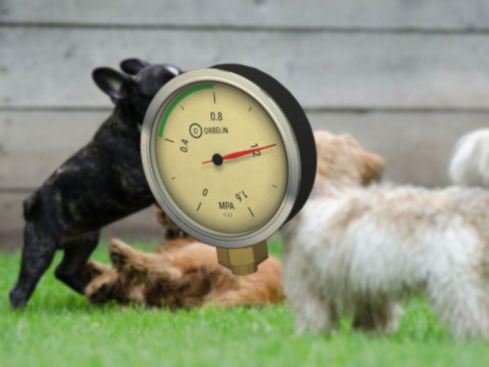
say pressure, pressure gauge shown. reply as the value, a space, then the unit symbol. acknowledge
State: 1.2 MPa
